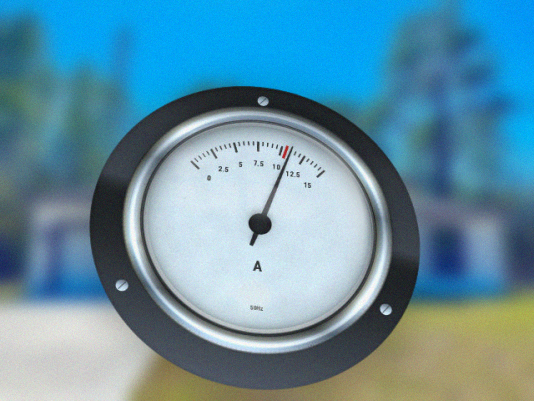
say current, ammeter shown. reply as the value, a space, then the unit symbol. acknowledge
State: 11 A
